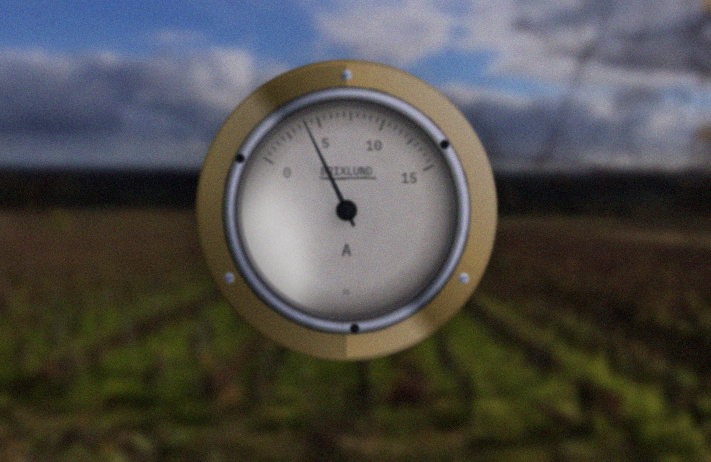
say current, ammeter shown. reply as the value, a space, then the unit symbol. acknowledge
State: 4 A
